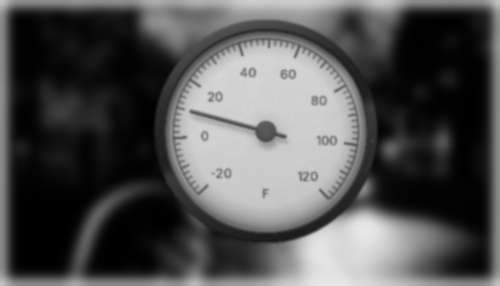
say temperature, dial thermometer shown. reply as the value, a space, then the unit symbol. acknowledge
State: 10 °F
